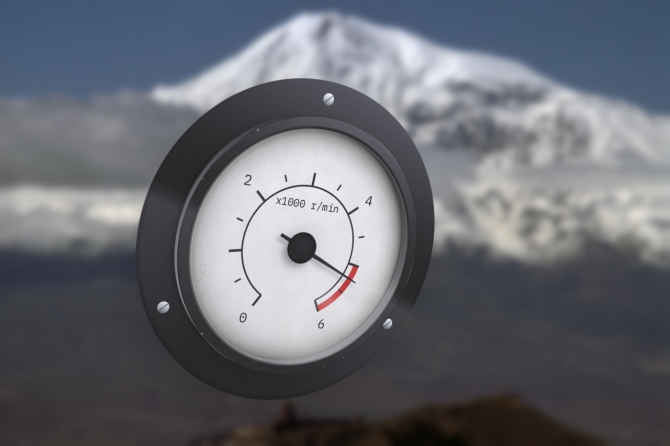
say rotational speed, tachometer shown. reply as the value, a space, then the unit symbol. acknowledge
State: 5250 rpm
